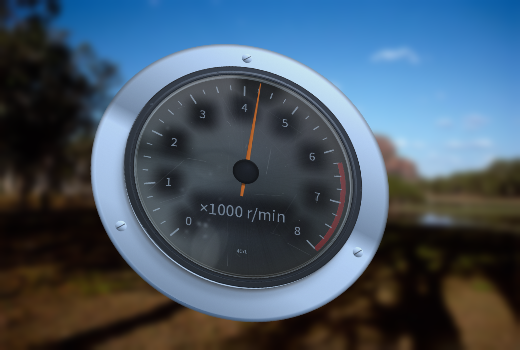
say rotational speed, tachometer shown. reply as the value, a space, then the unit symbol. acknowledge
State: 4250 rpm
